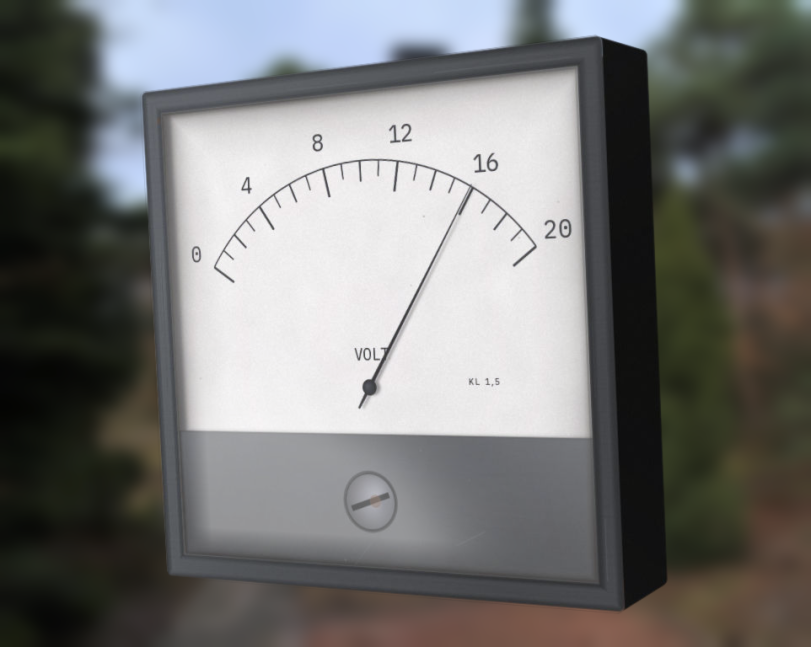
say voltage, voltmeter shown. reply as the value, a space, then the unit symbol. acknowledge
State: 16 V
